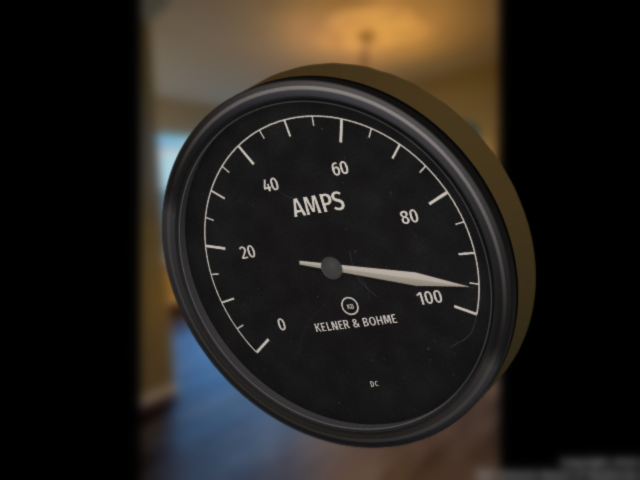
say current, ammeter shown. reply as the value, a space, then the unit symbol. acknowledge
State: 95 A
